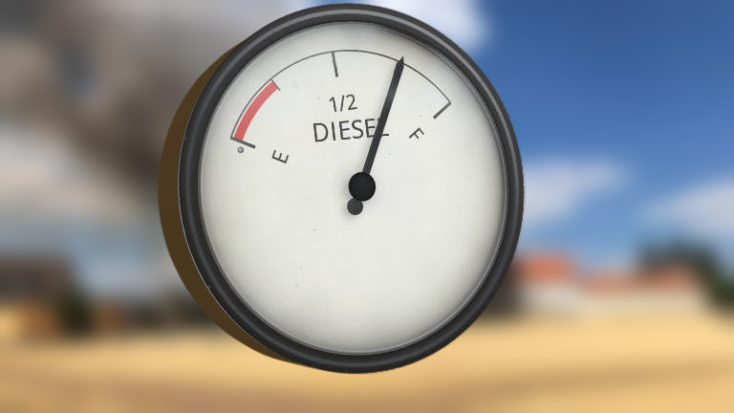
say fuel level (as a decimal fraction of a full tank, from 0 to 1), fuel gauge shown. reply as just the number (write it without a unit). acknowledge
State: 0.75
